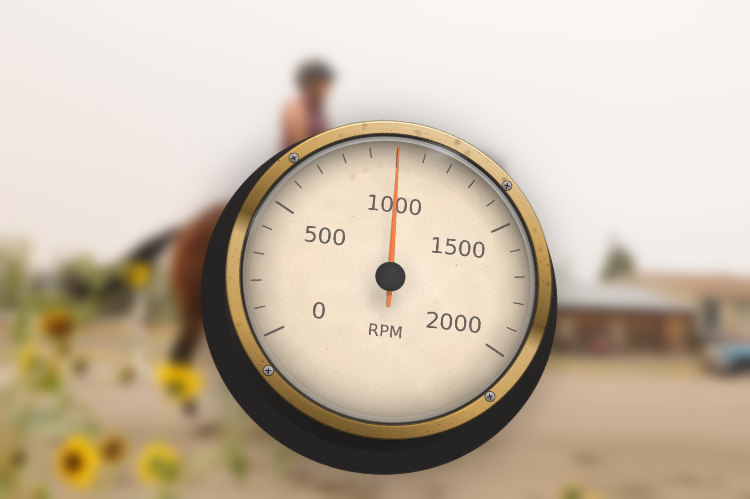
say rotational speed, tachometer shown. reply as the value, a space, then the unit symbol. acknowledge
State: 1000 rpm
